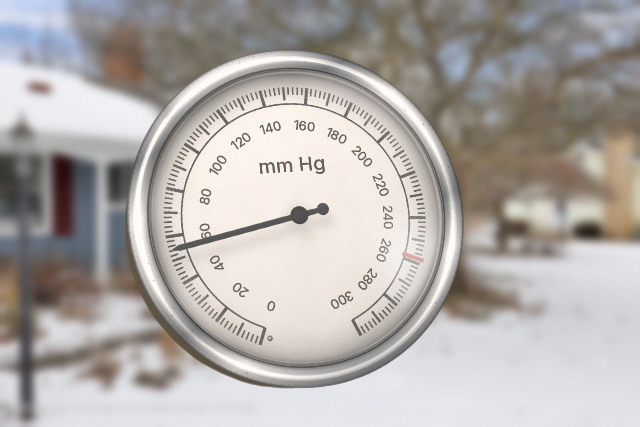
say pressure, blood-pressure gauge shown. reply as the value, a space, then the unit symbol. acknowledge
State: 54 mmHg
